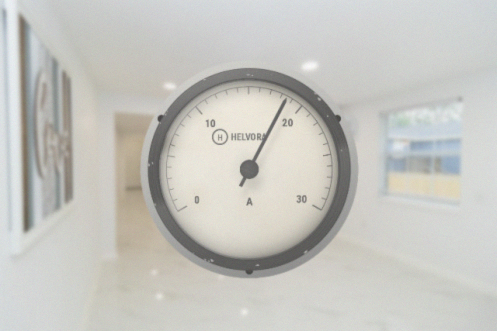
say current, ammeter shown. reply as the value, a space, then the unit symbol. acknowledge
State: 18.5 A
